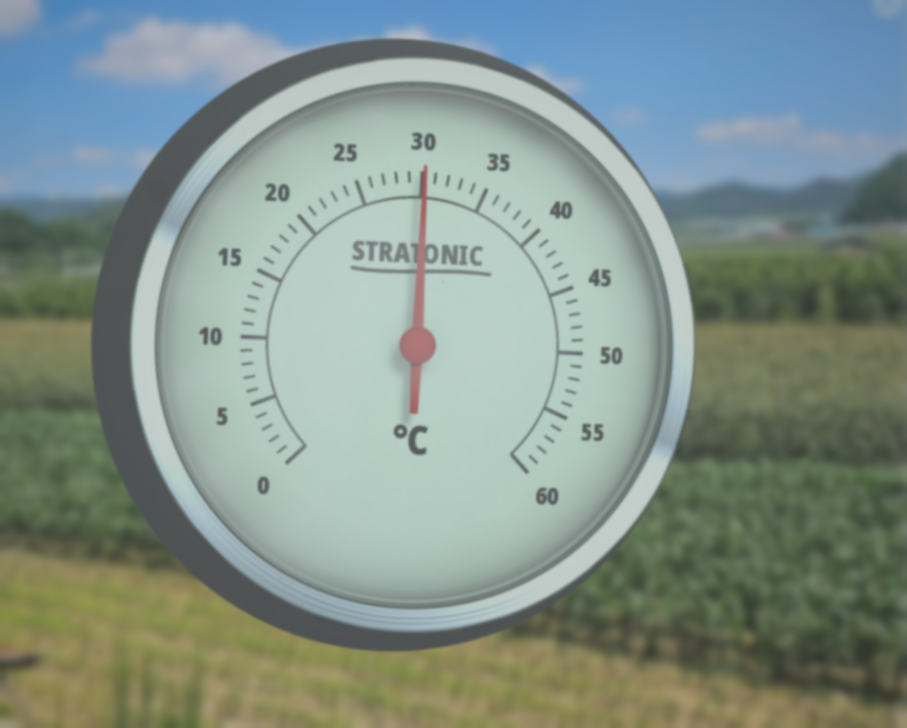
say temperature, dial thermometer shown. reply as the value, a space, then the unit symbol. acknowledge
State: 30 °C
